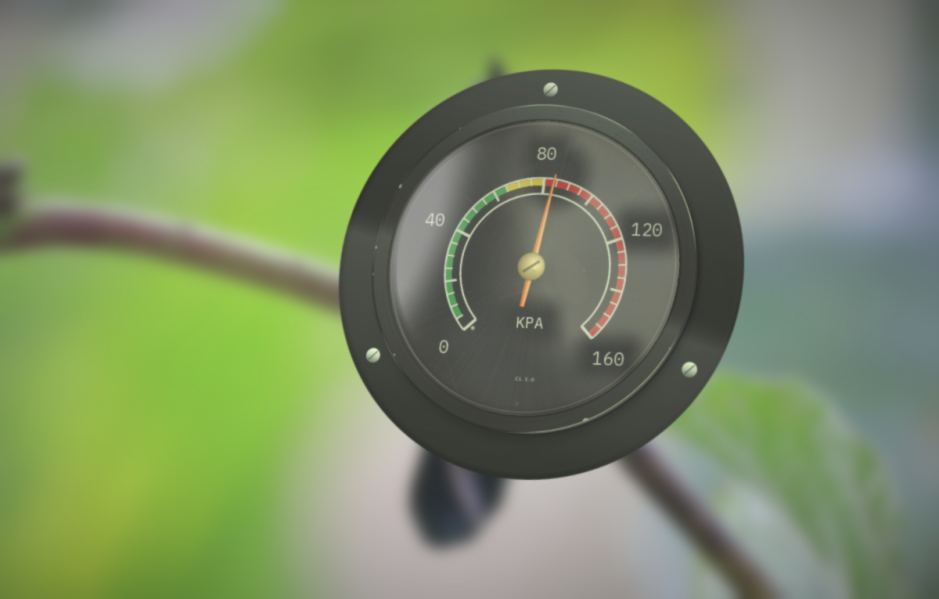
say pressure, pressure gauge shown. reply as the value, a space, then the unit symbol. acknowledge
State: 85 kPa
